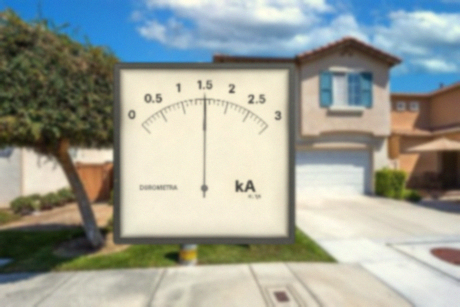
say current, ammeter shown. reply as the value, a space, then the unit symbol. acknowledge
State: 1.5 kA
